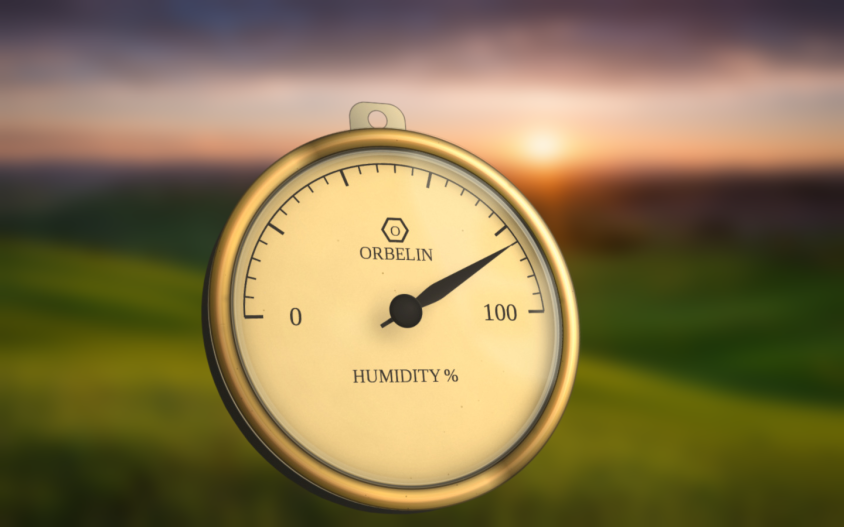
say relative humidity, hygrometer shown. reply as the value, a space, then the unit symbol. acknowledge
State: 84 %
